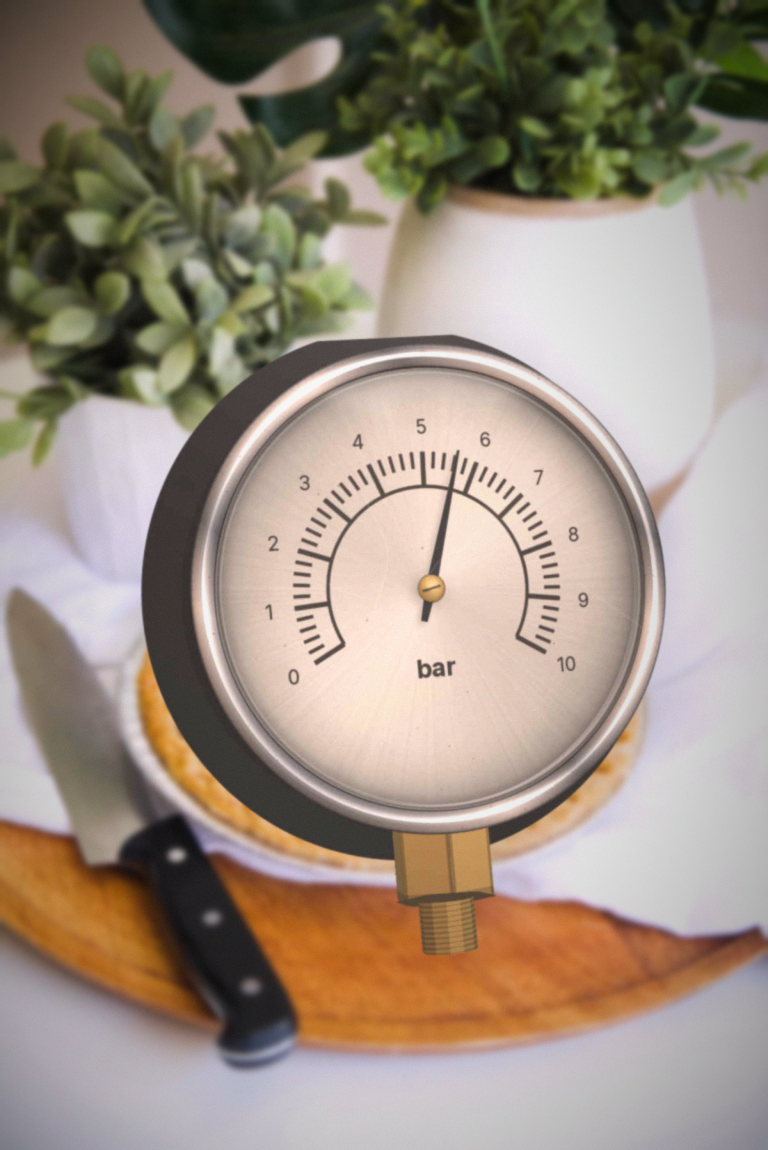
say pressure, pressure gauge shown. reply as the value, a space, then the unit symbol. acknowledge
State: 5.6 bar
